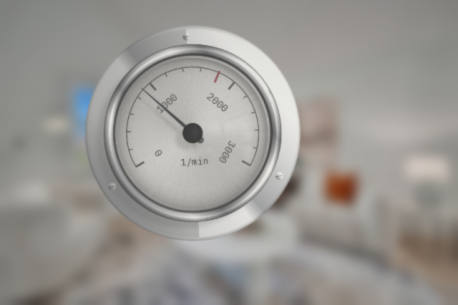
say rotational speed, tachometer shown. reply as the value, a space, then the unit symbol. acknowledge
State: 900 rpm
